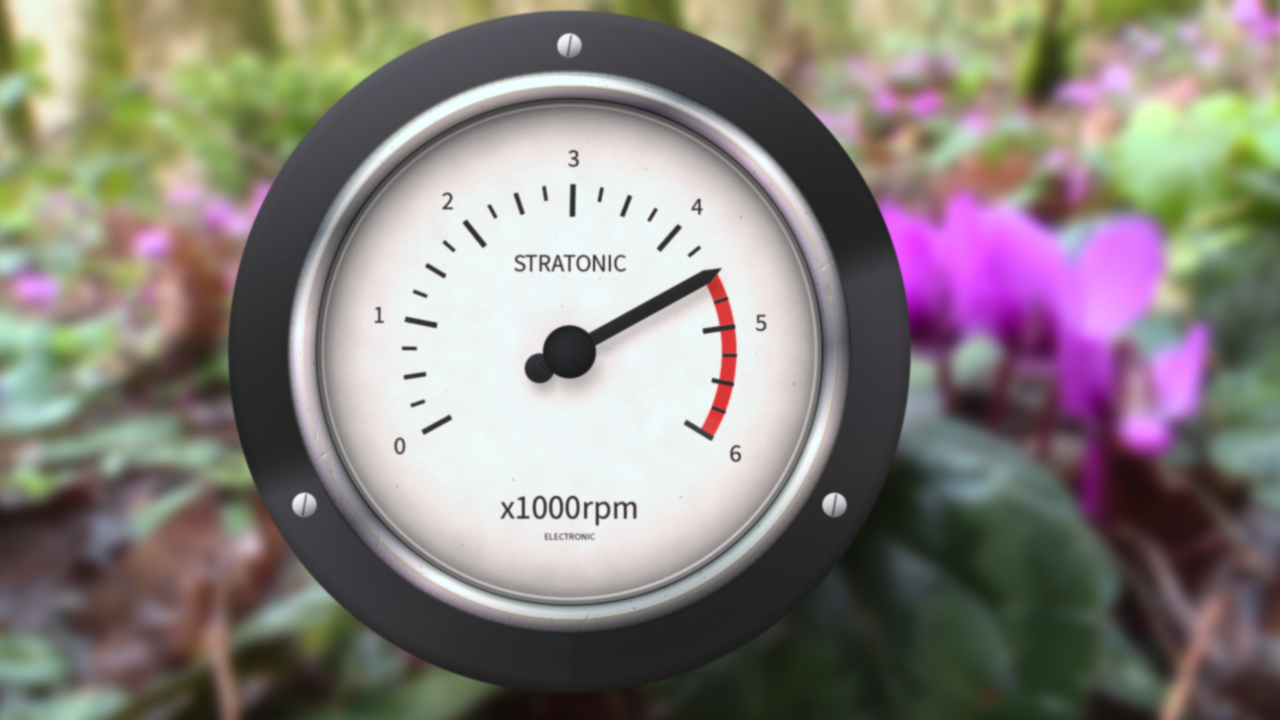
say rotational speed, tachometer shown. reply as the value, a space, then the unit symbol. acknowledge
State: 4500 rpm
